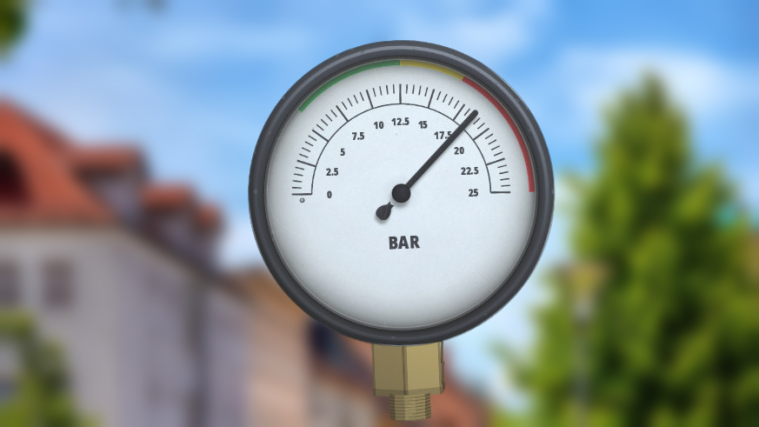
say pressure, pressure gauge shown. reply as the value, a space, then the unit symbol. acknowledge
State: 18.5 bar
